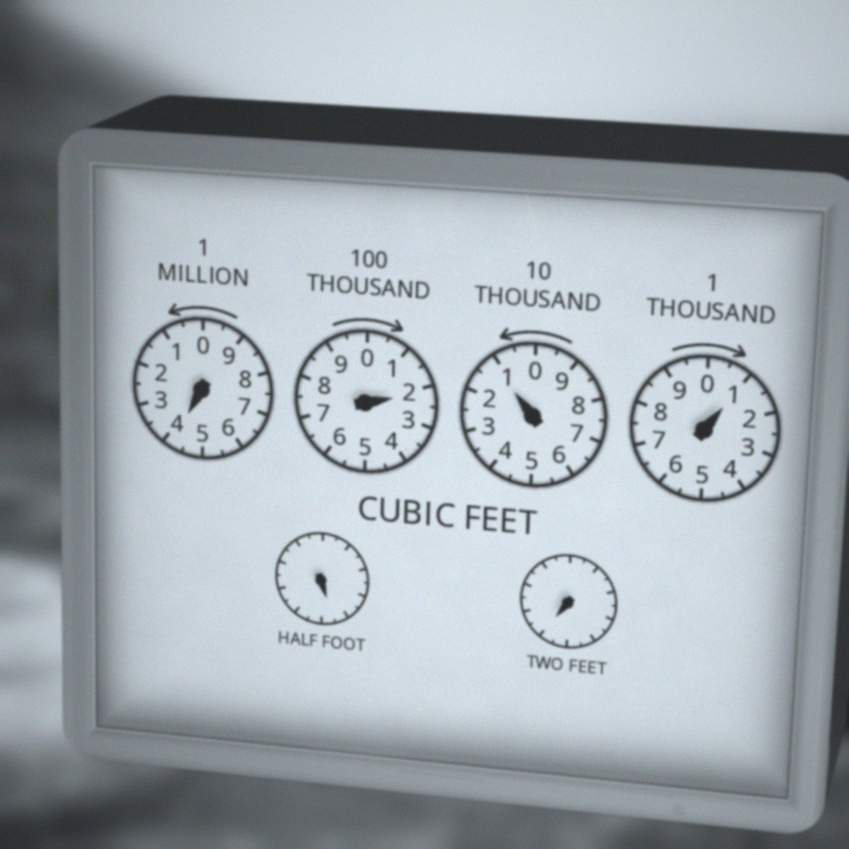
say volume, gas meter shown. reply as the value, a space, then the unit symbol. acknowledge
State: 421100 ft³
